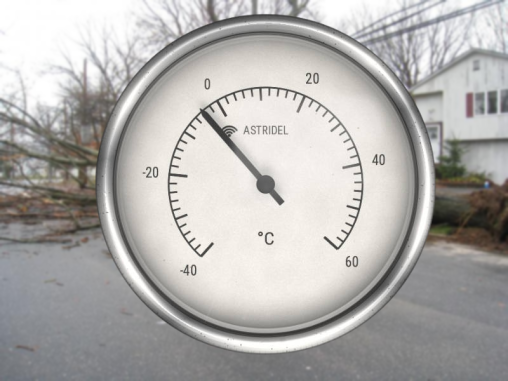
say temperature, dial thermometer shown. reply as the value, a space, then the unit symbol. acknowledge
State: -4 °C
